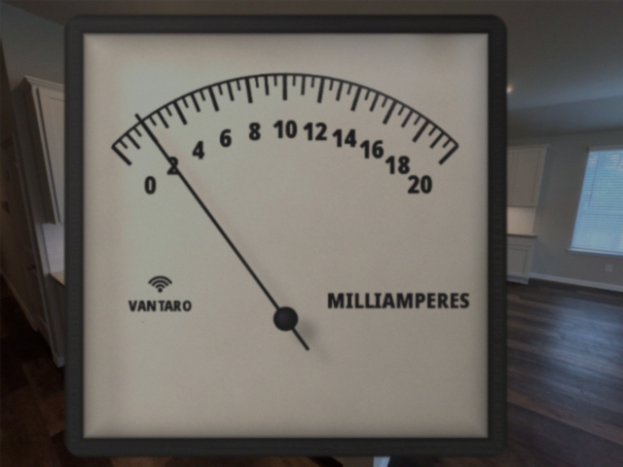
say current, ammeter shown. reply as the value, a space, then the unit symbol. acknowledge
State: 2 mA
